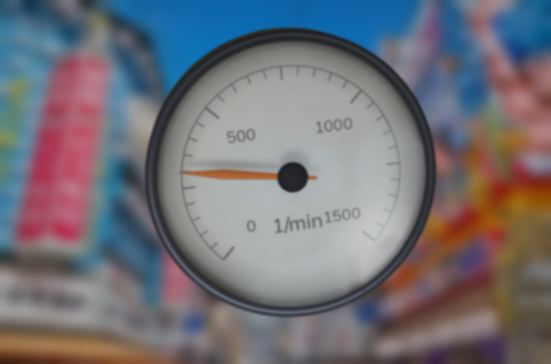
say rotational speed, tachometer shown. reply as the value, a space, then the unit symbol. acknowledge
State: 300 rpm
